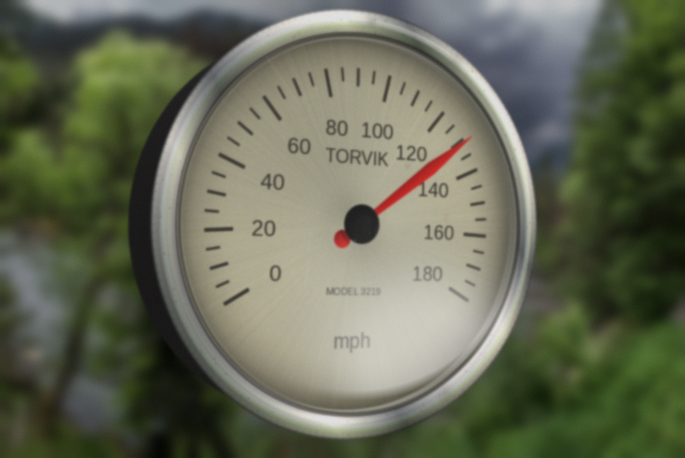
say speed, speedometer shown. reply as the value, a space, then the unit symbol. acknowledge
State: 130 mph
